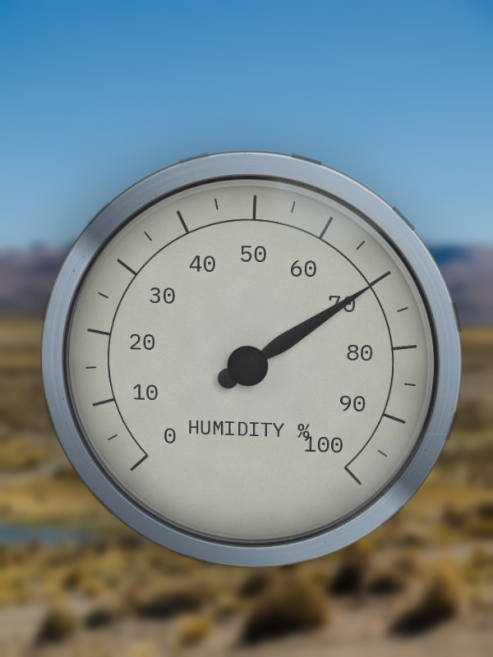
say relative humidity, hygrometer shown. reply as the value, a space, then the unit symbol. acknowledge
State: 70 %
